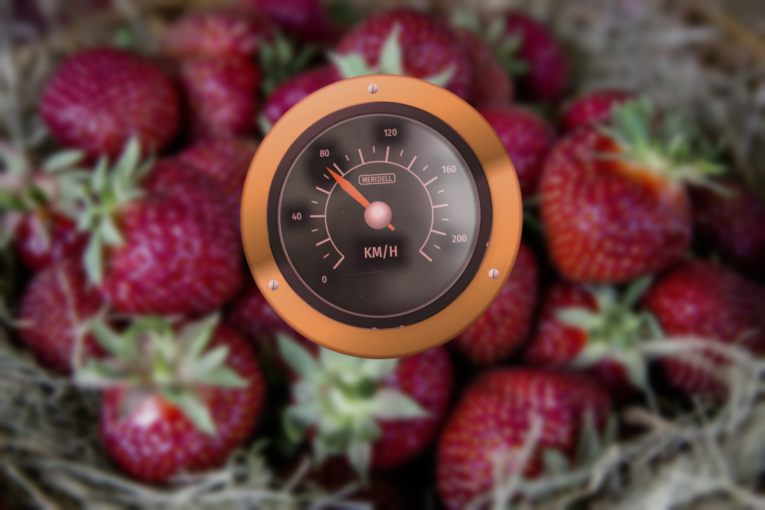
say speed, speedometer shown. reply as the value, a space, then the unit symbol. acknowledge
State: 75 km/h
